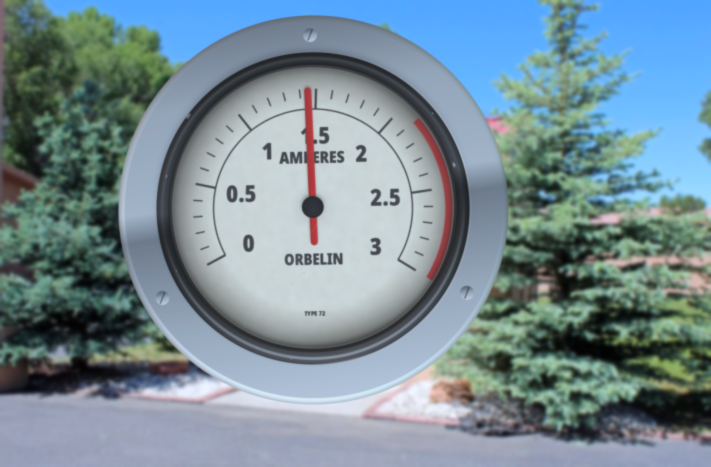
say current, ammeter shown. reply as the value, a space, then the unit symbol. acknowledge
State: 1.45 A
